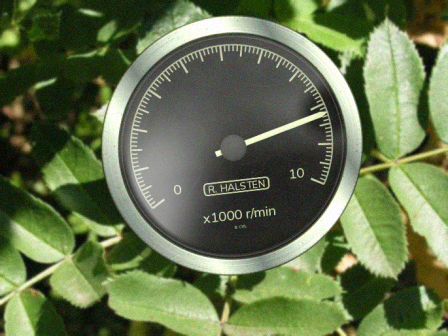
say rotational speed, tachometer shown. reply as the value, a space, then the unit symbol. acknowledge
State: 8200 rpm
